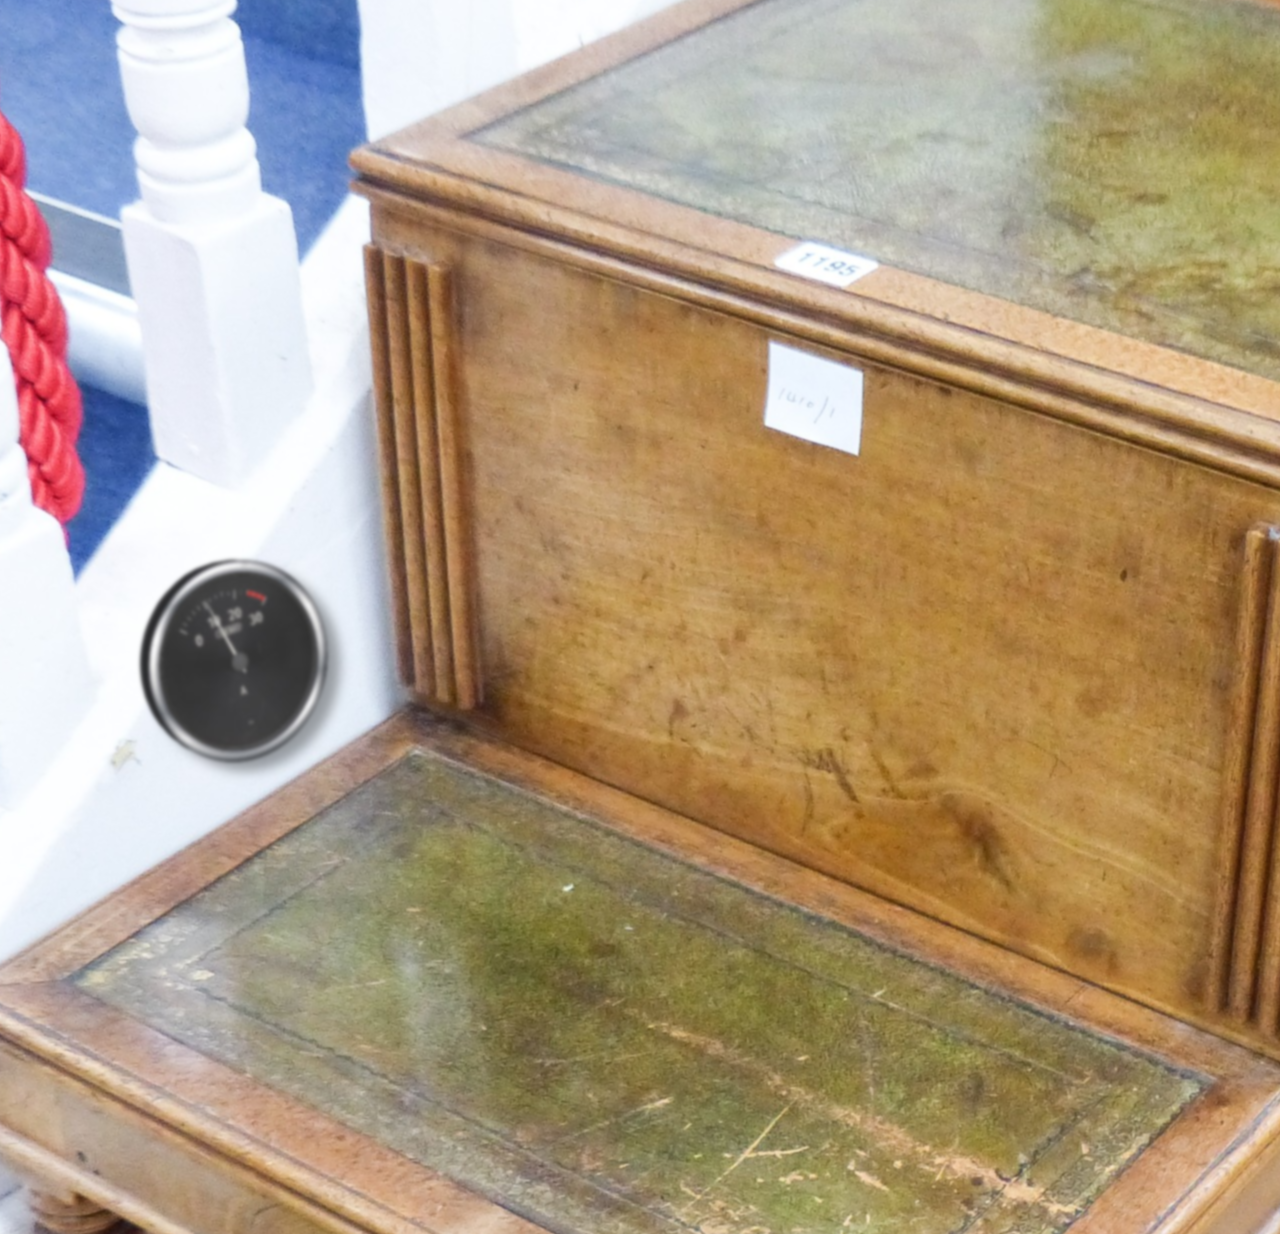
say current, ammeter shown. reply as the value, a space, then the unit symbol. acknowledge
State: 10 A
